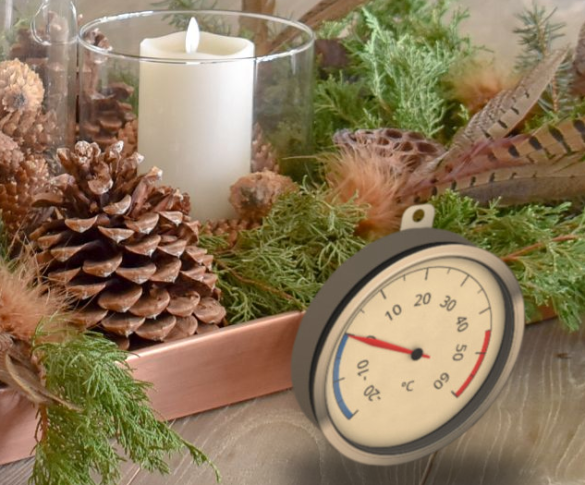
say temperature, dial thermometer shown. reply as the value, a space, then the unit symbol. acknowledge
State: 0 °C
